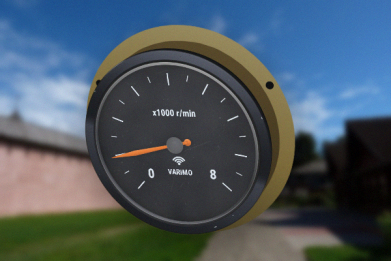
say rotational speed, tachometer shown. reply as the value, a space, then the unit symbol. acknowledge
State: 1000 rpm
